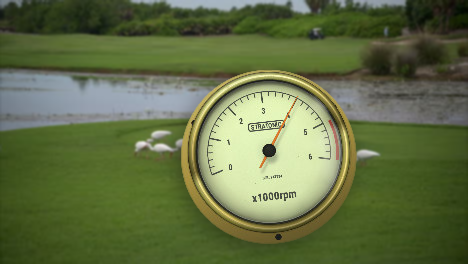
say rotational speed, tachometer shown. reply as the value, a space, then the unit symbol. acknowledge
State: 4000 rpm
